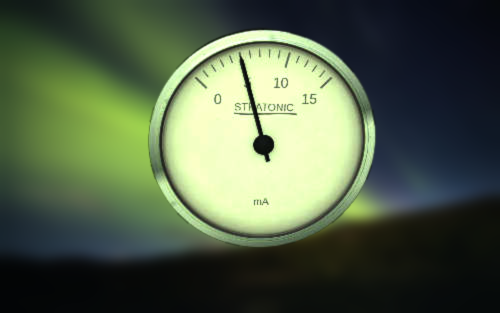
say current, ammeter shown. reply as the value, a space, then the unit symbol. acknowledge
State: 5 mA
